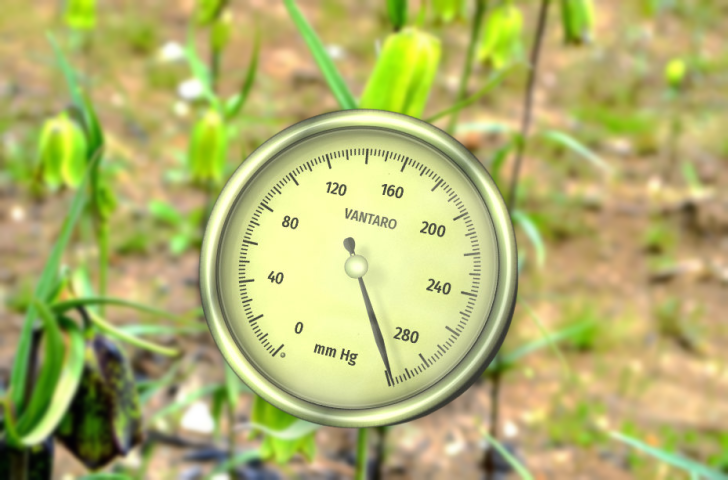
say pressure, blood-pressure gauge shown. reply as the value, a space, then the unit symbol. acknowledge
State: 298 mmHg
